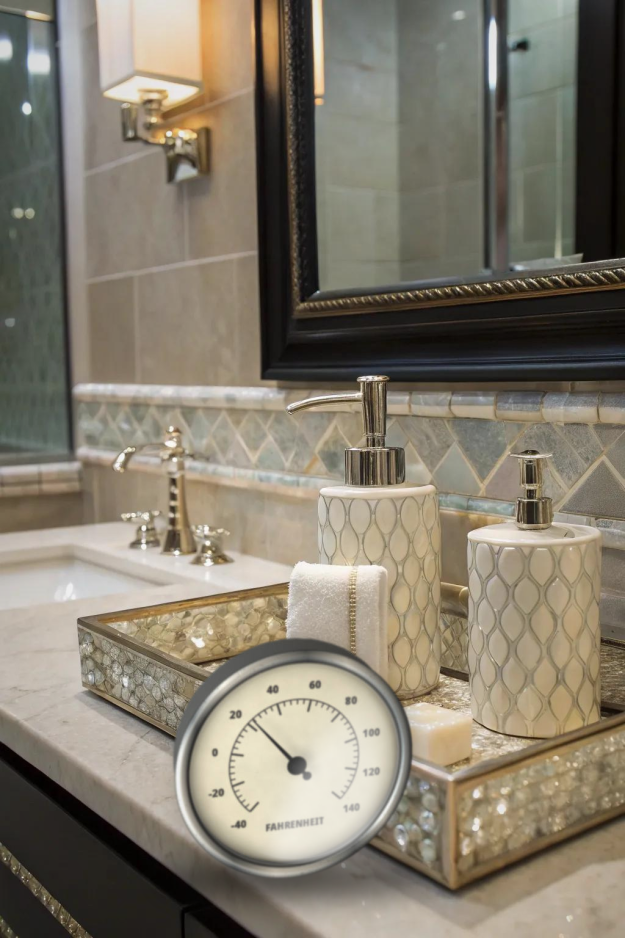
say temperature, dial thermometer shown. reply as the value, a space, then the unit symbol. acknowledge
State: 24 °F
